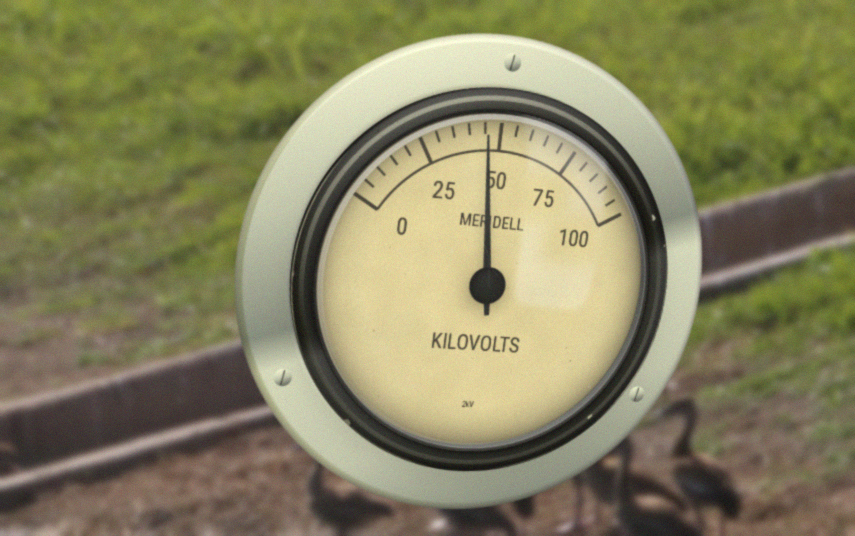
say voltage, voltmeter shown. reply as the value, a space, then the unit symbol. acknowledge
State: 45 kV
